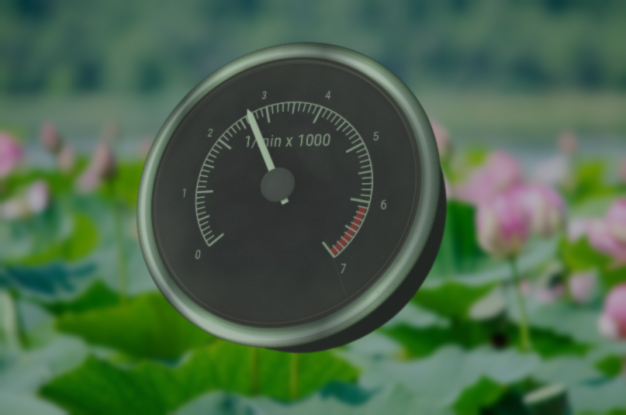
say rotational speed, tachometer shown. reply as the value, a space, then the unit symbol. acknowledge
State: 2700 rpm
